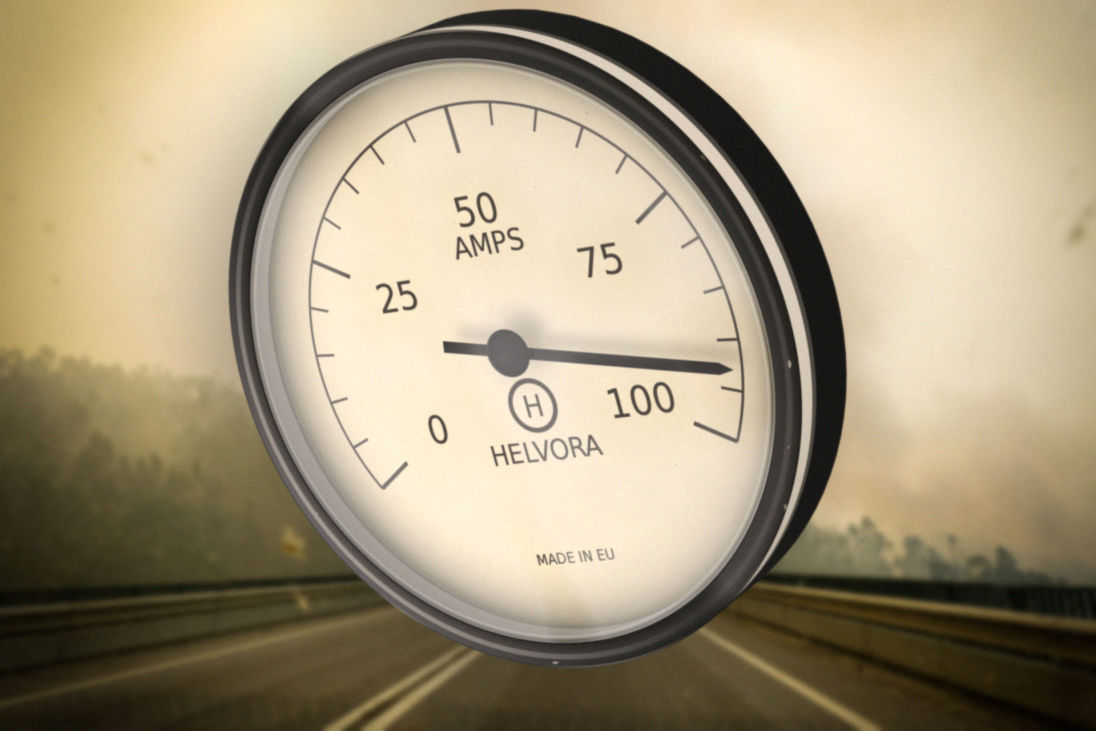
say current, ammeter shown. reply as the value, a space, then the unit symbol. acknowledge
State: 92.5 A
